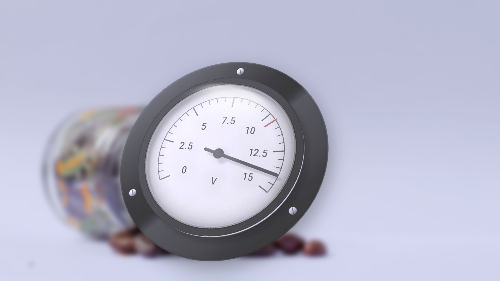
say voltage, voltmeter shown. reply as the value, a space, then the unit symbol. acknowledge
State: 14 V
